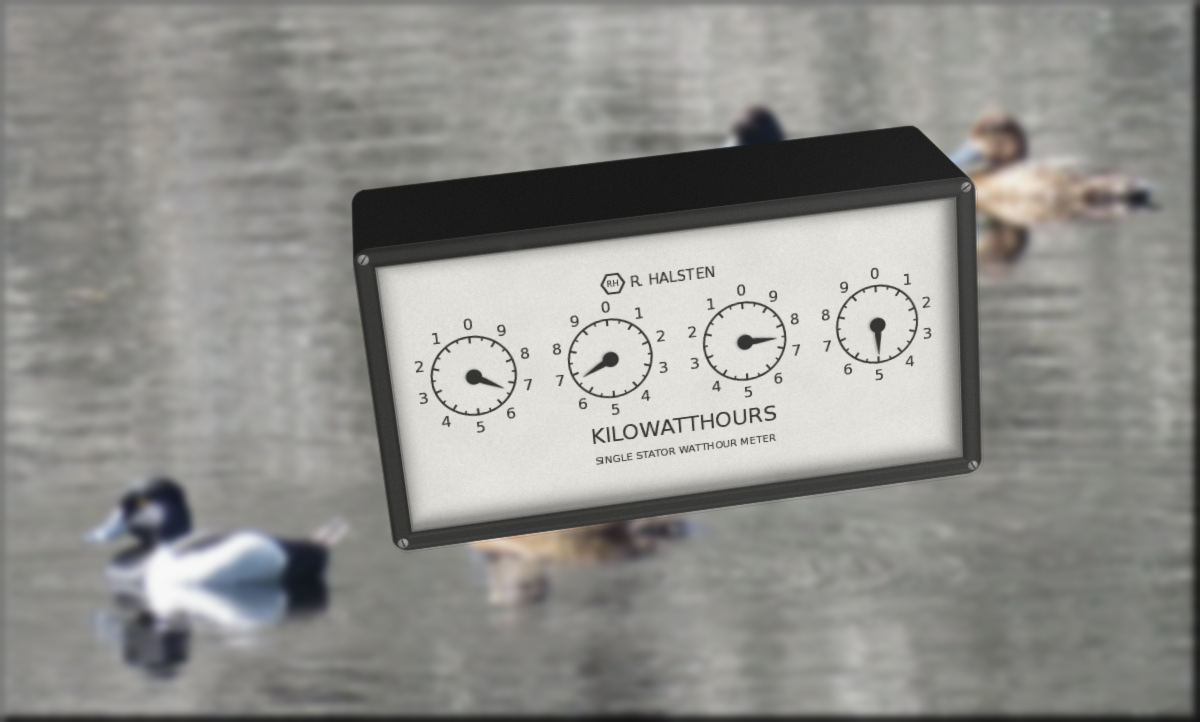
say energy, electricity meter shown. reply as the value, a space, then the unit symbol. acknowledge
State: 6675 kWh
